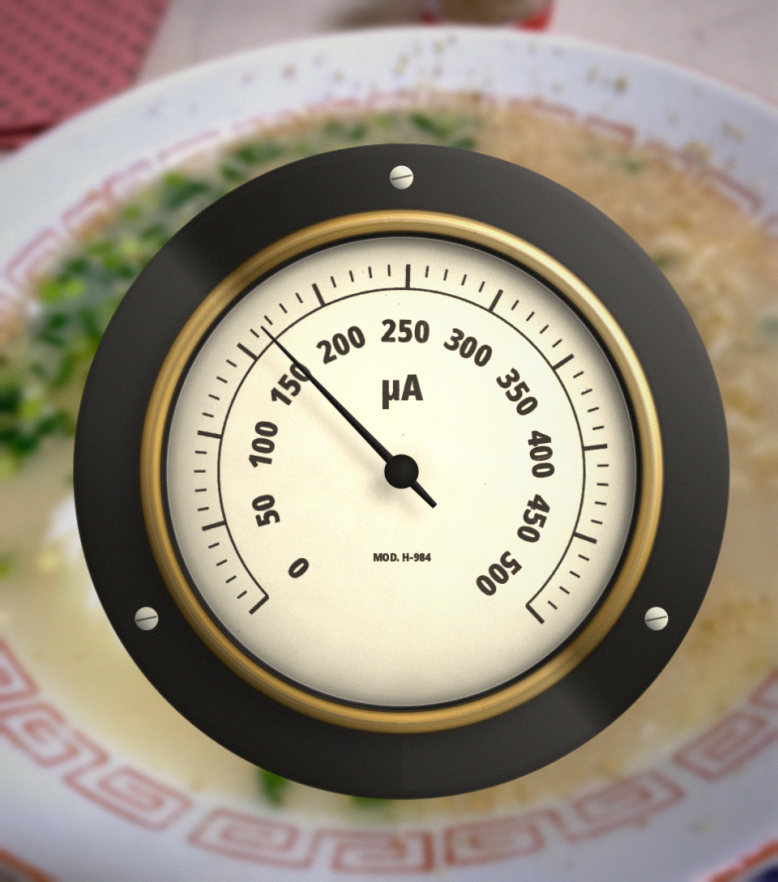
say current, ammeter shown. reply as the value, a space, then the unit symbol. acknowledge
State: 165 µA
